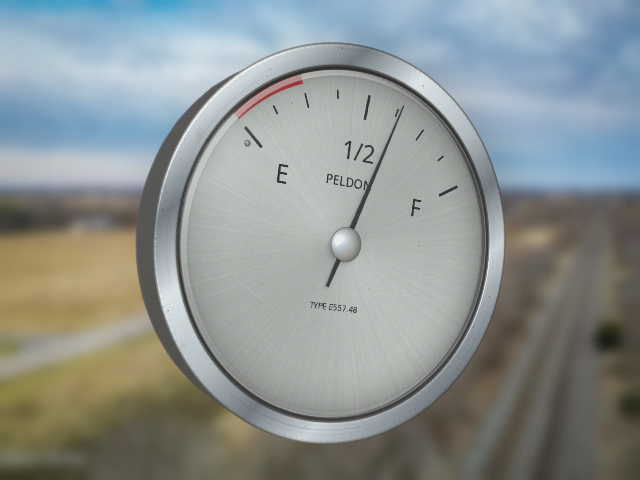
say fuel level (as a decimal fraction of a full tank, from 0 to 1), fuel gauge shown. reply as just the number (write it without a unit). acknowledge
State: 0.625
